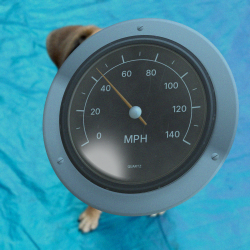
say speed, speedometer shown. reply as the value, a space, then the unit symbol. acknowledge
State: 45 mph
